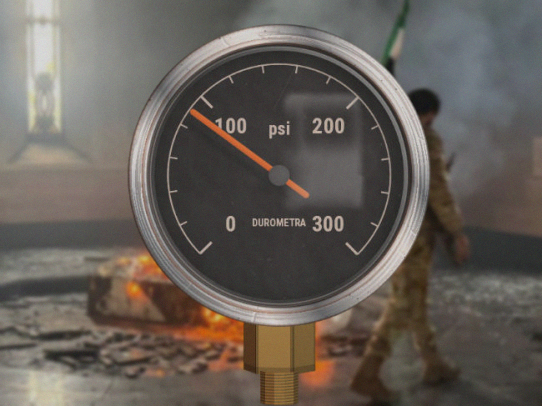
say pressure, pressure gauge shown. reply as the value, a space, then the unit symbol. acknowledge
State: 90 psi
